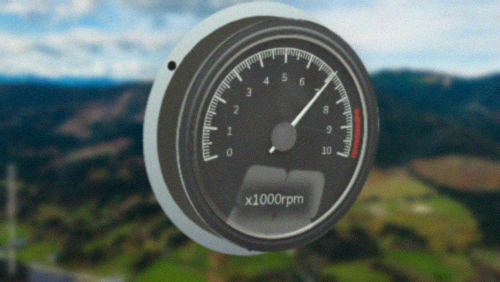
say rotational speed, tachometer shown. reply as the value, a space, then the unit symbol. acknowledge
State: 7000 rpm
